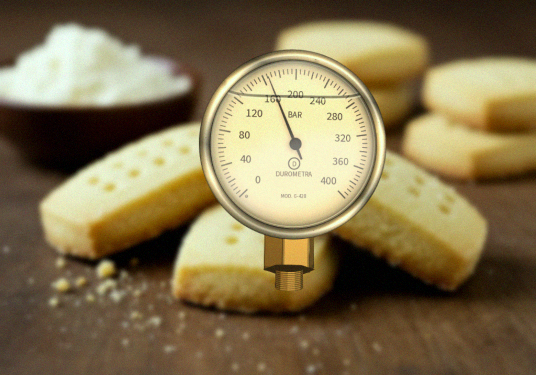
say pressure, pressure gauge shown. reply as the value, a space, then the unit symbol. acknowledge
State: 165 bar
